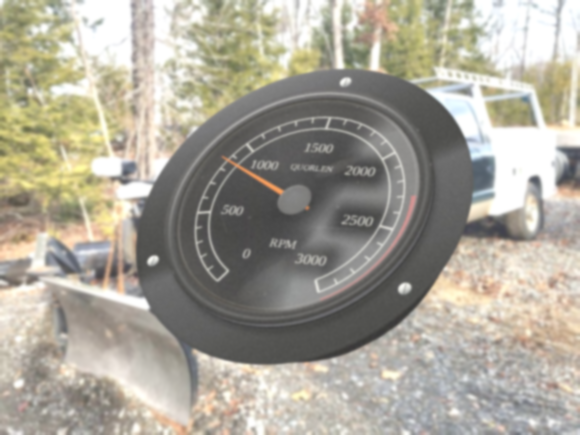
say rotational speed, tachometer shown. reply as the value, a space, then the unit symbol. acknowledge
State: 850 rpm
